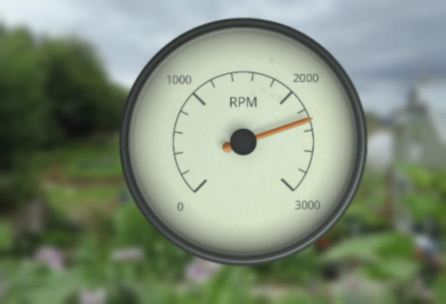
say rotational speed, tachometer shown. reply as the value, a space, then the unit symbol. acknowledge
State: 2300 rpm
